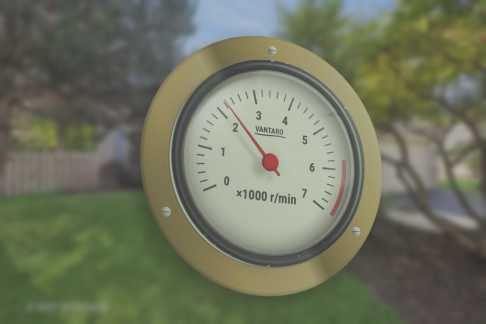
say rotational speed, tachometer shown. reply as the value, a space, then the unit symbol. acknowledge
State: 2200 rpm
